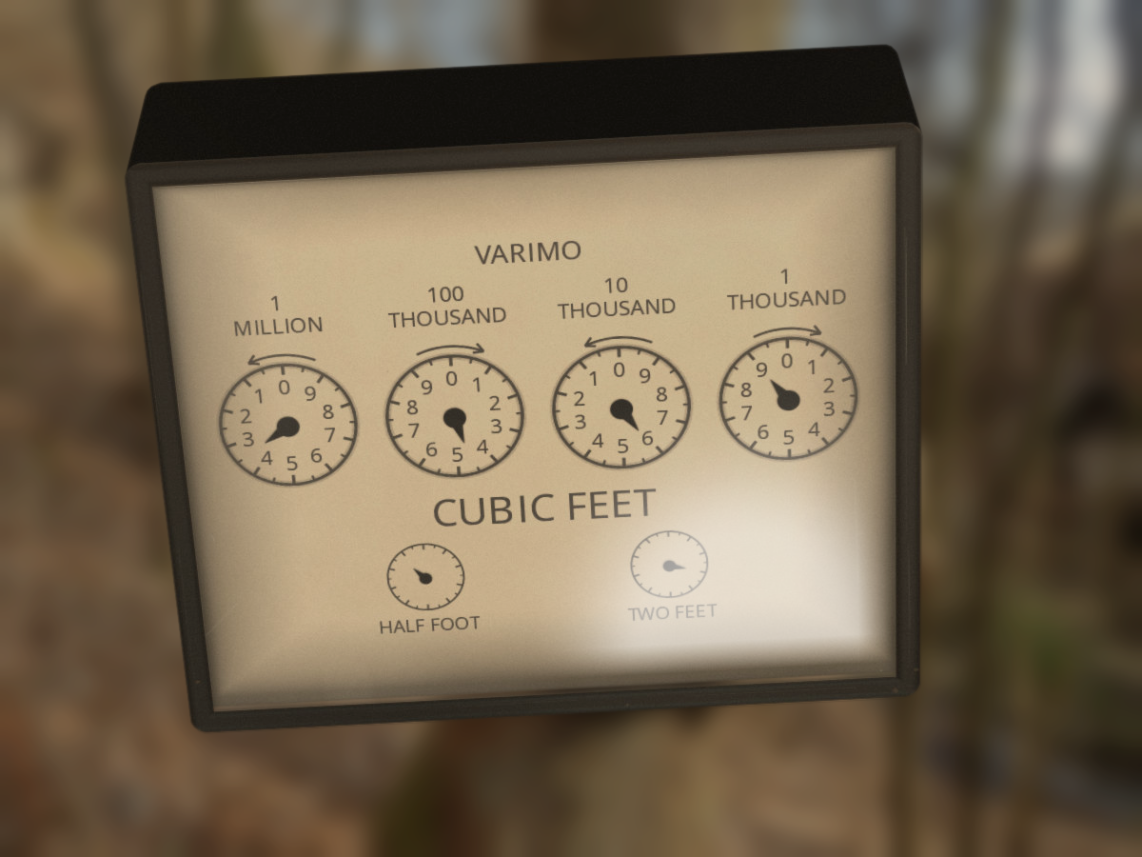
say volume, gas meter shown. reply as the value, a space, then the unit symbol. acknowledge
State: 345900 ft³
